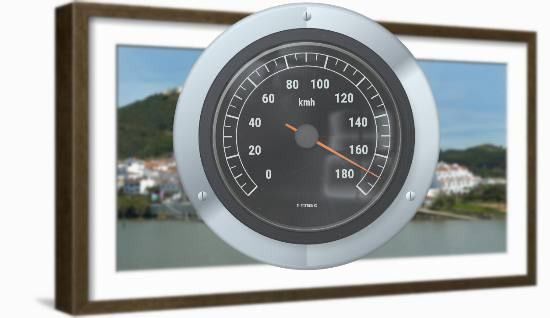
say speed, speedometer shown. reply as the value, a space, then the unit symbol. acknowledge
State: 170 km/h
